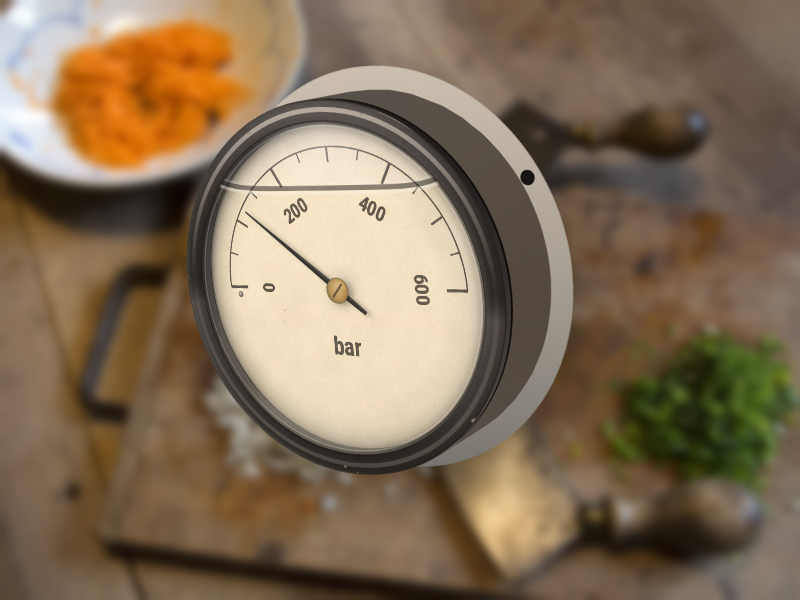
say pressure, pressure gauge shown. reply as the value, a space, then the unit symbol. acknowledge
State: 125 bar
